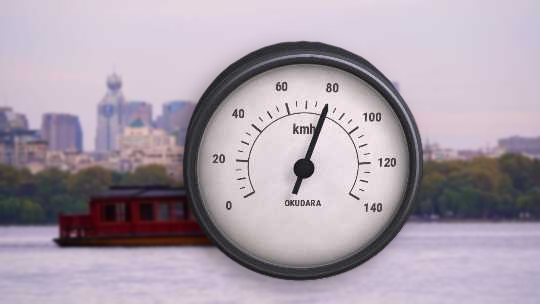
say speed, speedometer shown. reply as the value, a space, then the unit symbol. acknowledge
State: 80 km/h
